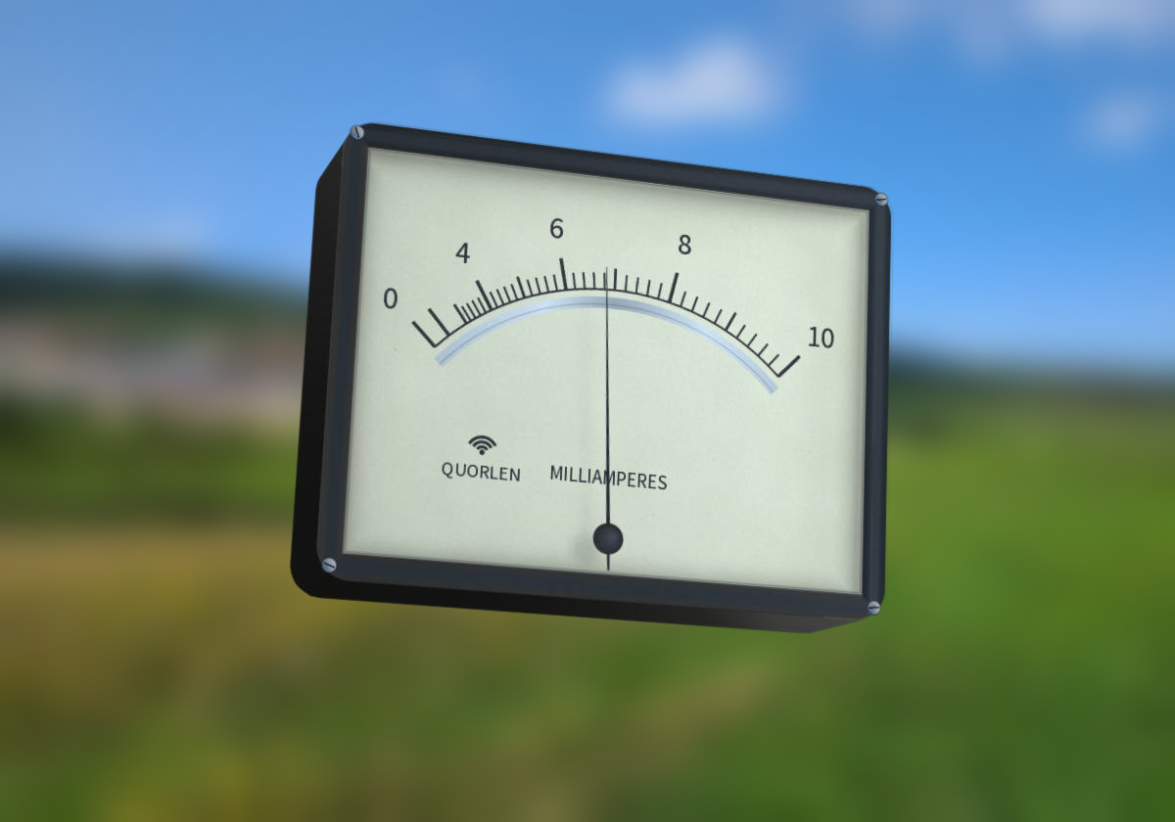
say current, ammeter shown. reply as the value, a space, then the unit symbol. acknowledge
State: 6.8 mA
